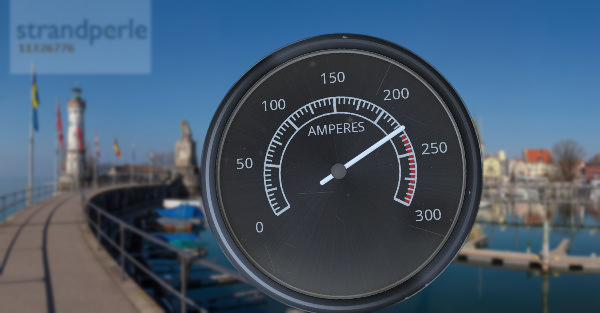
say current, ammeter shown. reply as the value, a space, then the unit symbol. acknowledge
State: 225 A
